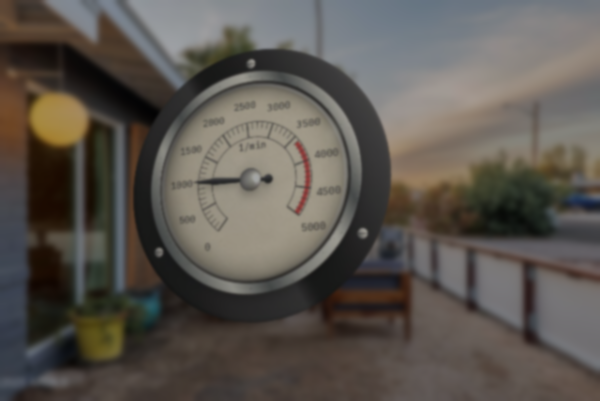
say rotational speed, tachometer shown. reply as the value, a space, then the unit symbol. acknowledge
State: 1000 rpm
